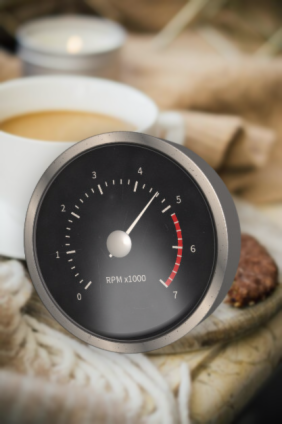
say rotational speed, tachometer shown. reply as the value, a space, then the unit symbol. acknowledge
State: 4600 rpm
